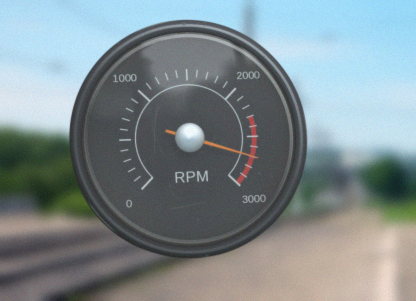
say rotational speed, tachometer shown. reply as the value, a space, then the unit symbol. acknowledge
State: 2700 rpm
